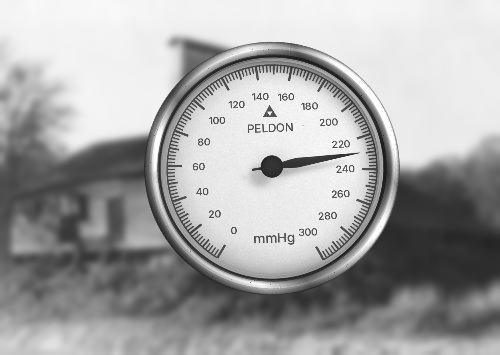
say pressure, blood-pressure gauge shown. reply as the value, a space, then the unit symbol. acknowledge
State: 230 mmHg
